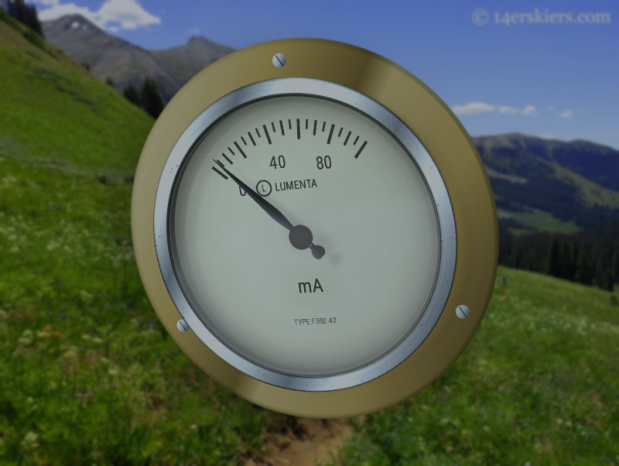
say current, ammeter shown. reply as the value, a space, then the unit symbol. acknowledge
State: 5 mA
